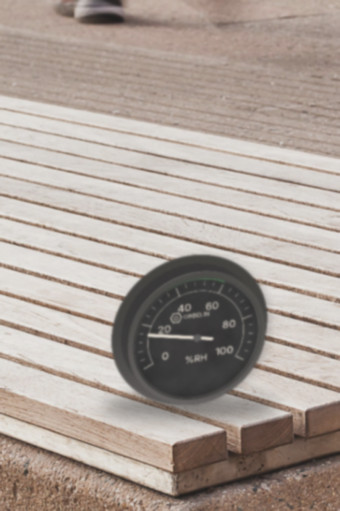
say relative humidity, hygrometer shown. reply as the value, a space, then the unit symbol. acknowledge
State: 16 %
